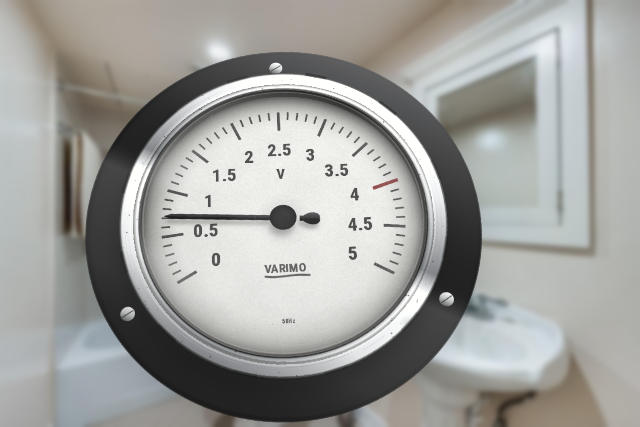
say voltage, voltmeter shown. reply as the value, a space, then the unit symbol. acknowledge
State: 0.7 V
